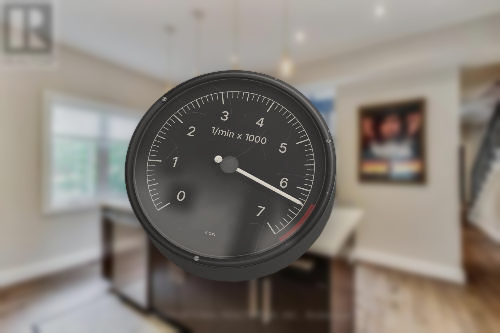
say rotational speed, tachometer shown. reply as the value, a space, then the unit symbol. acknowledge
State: 6300 rpm
